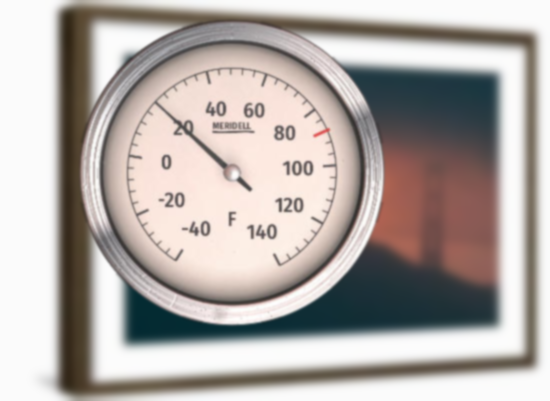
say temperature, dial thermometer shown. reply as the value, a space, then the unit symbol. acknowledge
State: 20 °F
